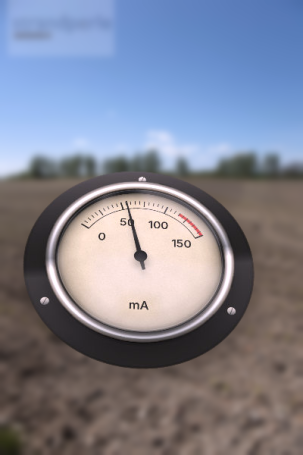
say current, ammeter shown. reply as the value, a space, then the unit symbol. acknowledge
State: 55 mA
